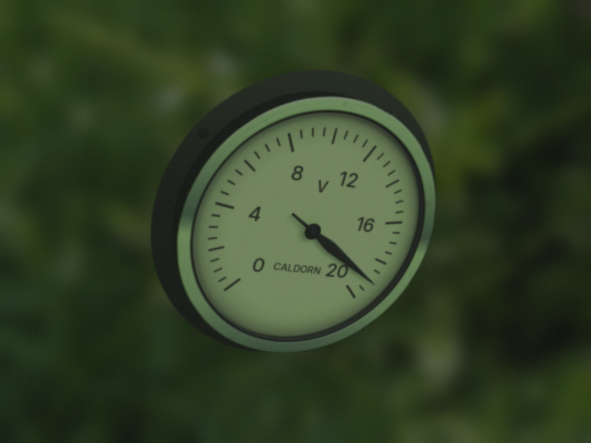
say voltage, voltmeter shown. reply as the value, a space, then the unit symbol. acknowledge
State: 19 V
